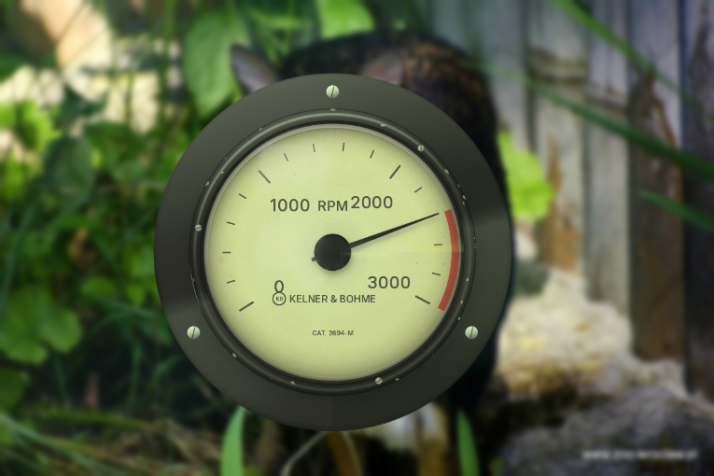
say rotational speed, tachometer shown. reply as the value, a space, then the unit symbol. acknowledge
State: 2400 rpm
